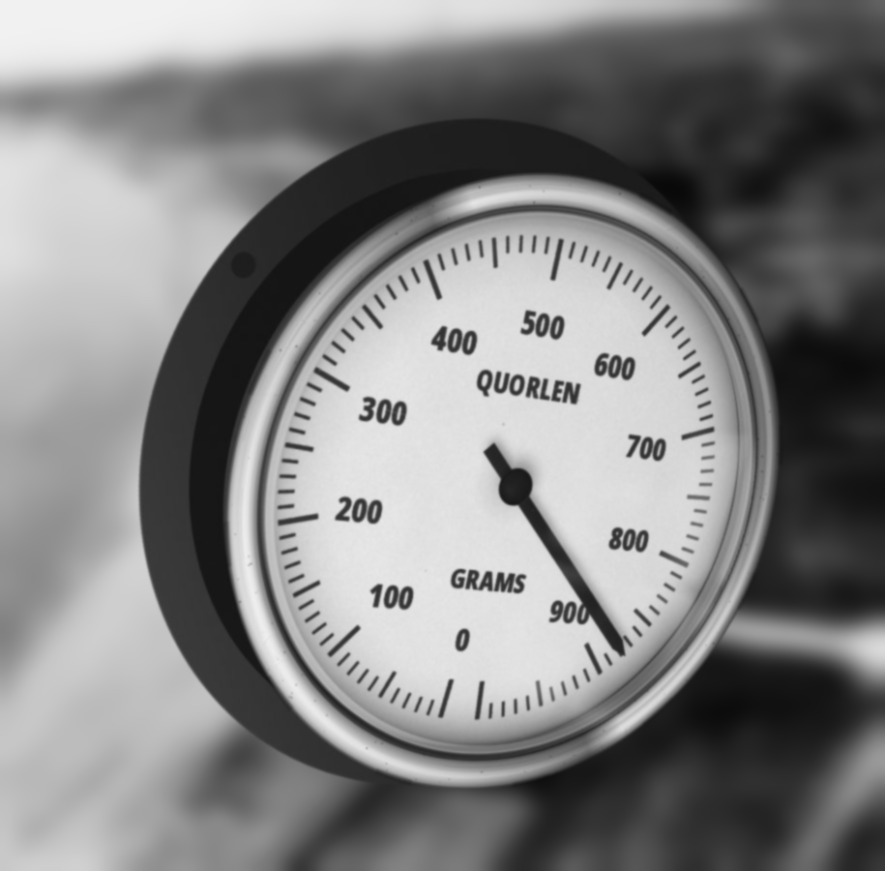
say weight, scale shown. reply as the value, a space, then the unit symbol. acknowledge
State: 880 g
